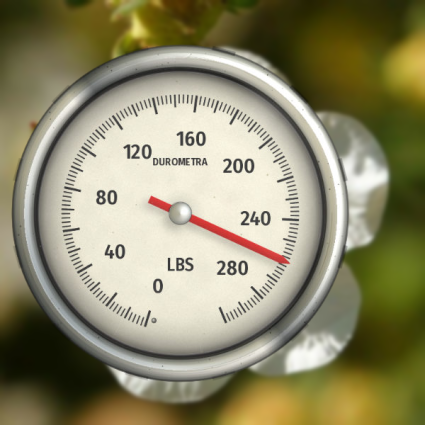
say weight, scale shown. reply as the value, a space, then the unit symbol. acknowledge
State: 260 lb
